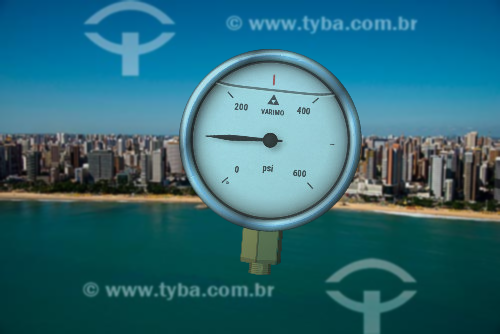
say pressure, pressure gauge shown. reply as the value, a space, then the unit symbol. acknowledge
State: 100 psi
